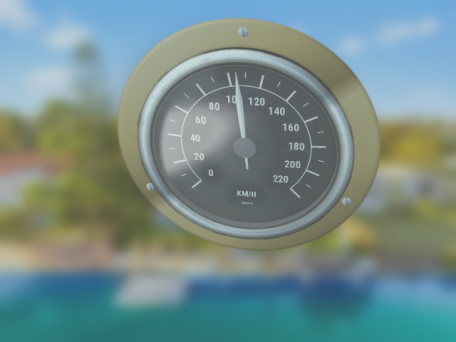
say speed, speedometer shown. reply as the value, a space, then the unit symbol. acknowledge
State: 105 km/h
